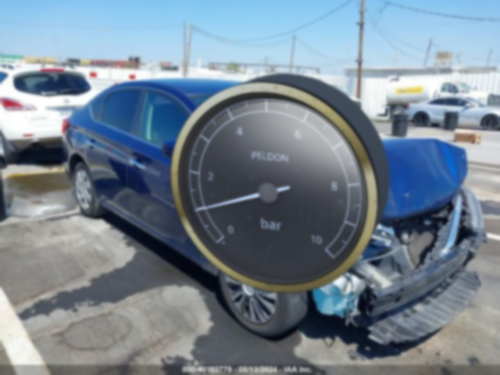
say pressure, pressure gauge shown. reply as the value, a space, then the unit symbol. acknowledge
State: 1 bar
